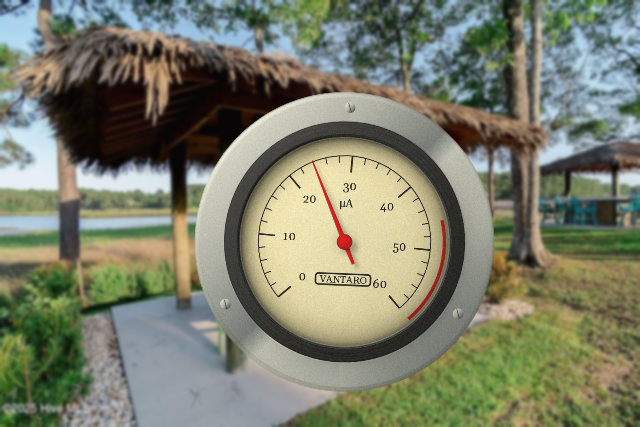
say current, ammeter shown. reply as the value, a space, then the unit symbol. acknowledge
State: 24 µA
